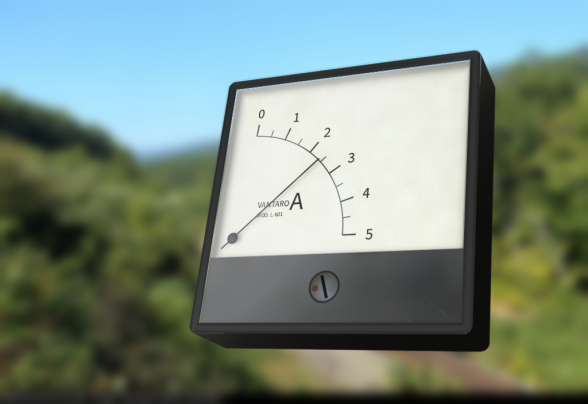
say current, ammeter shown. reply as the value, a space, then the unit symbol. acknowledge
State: 2.5 A
